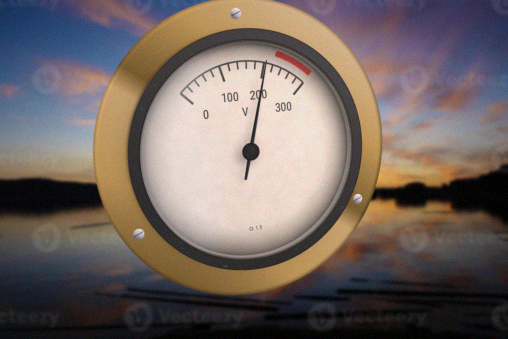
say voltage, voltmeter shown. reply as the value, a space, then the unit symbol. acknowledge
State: 200 V
